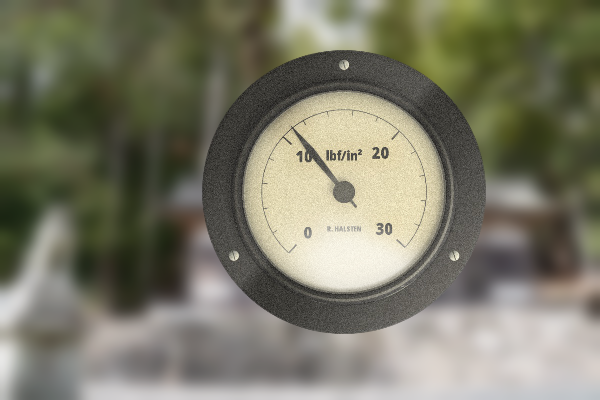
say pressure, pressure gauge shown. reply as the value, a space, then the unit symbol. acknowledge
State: 11 psi
